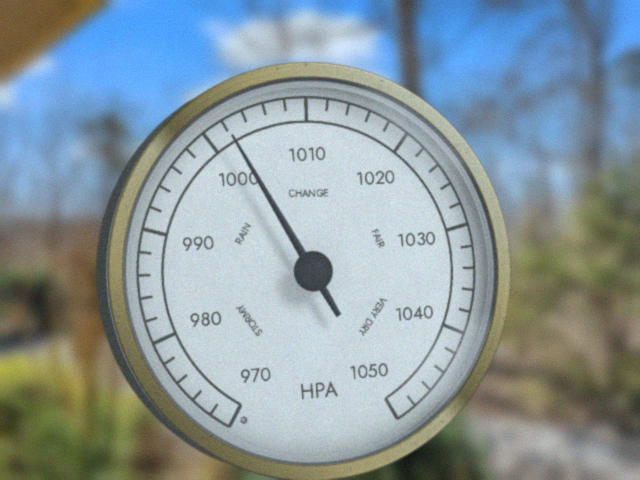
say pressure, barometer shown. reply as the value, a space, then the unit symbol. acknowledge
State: 1002 hPa
